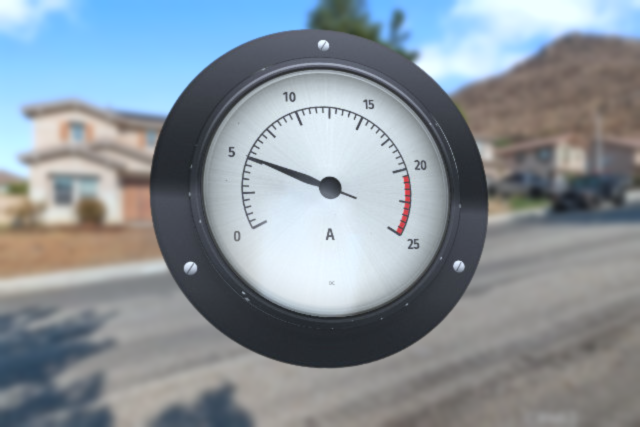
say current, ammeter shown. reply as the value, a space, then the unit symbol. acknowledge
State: 5 A
